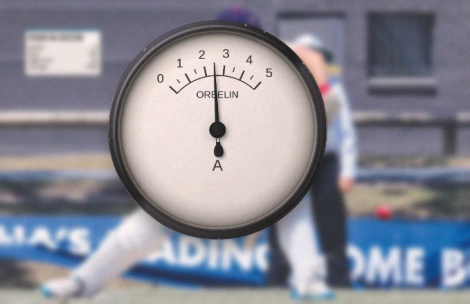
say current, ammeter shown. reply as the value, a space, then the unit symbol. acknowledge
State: 2.5 A
